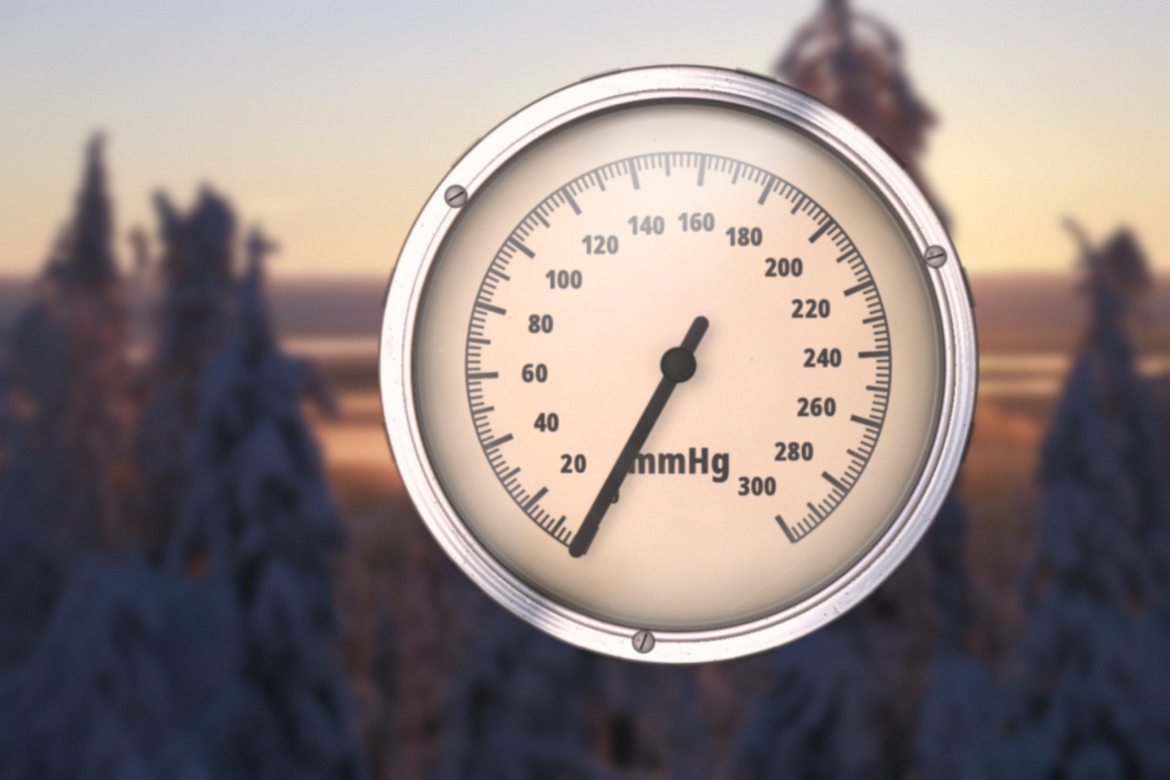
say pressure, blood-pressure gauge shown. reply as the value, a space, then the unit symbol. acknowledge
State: 2 mmHg
